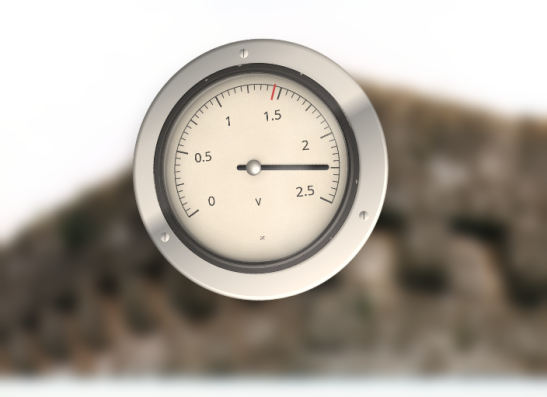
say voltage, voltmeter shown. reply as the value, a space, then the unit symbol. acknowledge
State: 2.25 V
